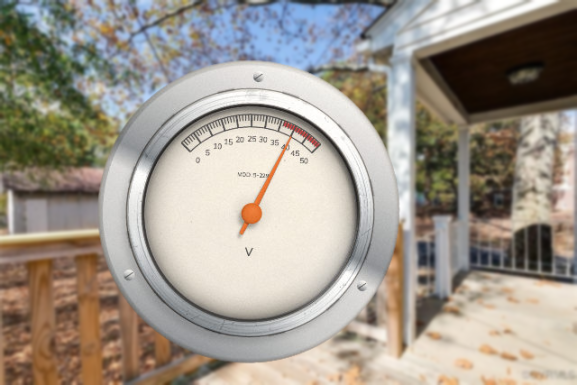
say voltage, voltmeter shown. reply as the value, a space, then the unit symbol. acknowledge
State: 40 V
